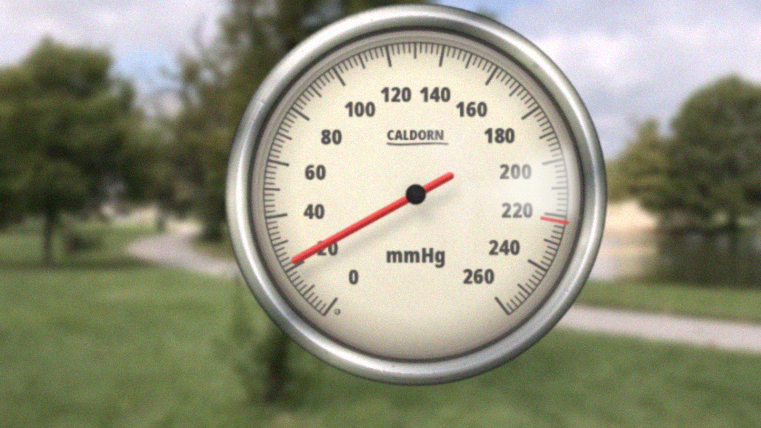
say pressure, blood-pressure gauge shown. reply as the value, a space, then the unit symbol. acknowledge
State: 22 mmHg
